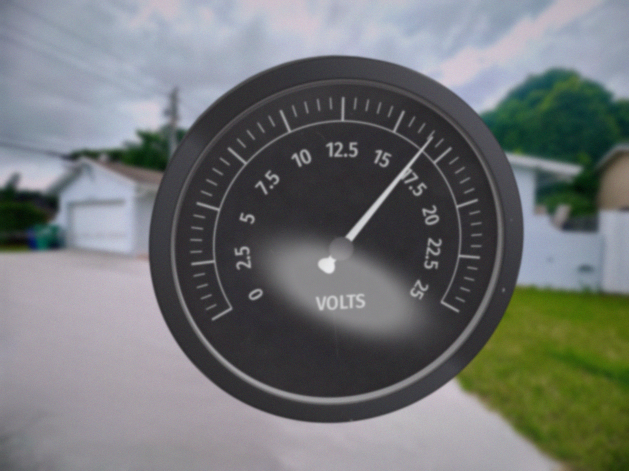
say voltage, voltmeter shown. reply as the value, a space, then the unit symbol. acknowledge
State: 16.5 V
